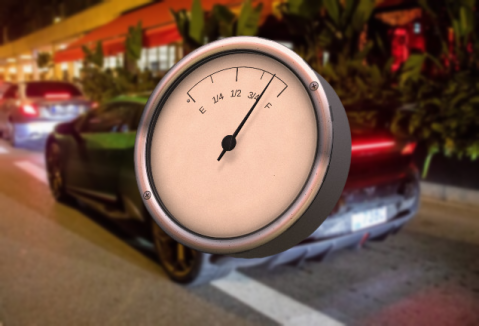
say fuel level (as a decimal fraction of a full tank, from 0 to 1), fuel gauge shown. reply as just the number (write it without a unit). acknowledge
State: 0.875
